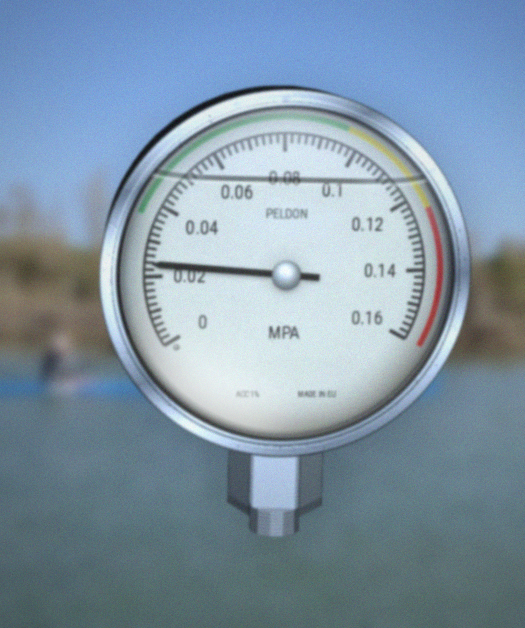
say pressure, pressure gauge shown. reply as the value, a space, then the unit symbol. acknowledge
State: 0.024 MPa
